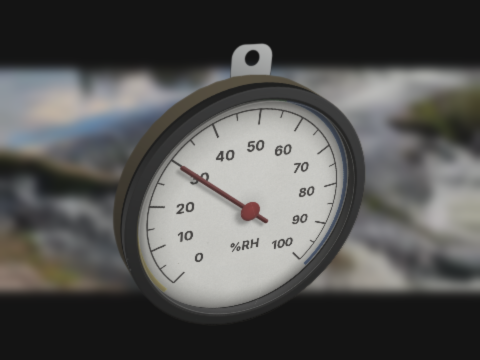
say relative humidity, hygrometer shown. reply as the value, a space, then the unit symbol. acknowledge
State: 30 %
